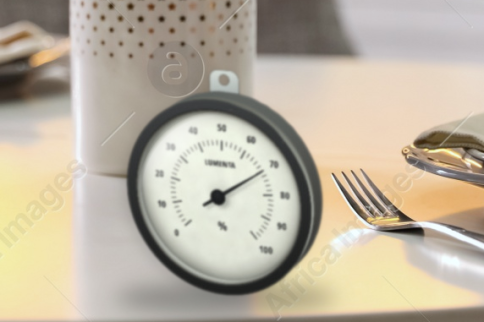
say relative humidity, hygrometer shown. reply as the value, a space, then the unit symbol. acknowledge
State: 70 %
